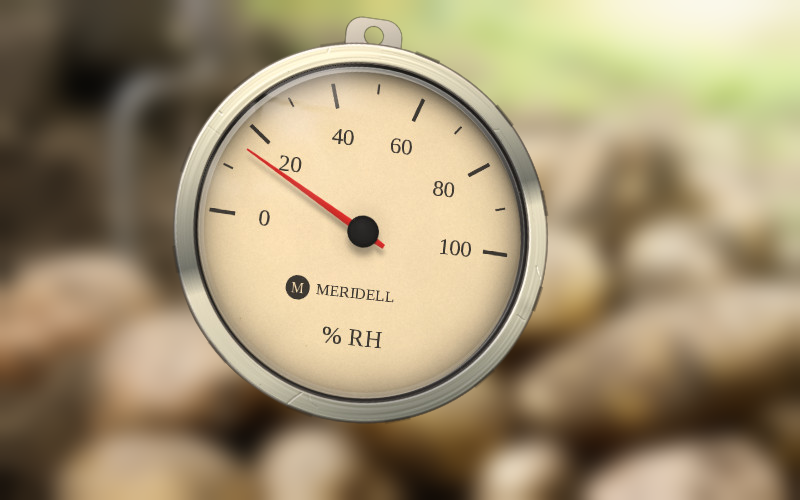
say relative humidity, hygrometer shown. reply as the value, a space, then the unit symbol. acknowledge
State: 15 %
